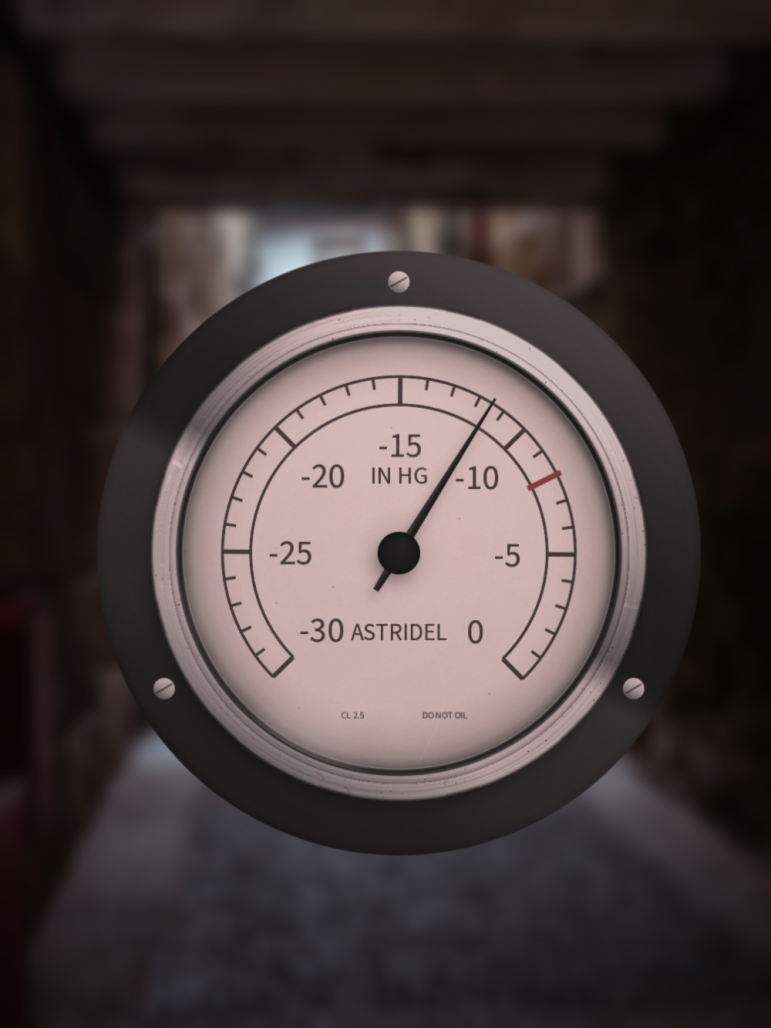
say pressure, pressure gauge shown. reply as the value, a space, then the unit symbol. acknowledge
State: -11.5 inHg
